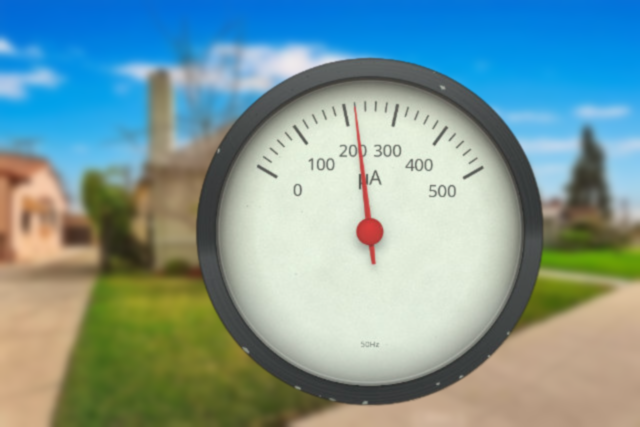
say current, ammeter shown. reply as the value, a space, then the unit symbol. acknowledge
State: 220 µA
